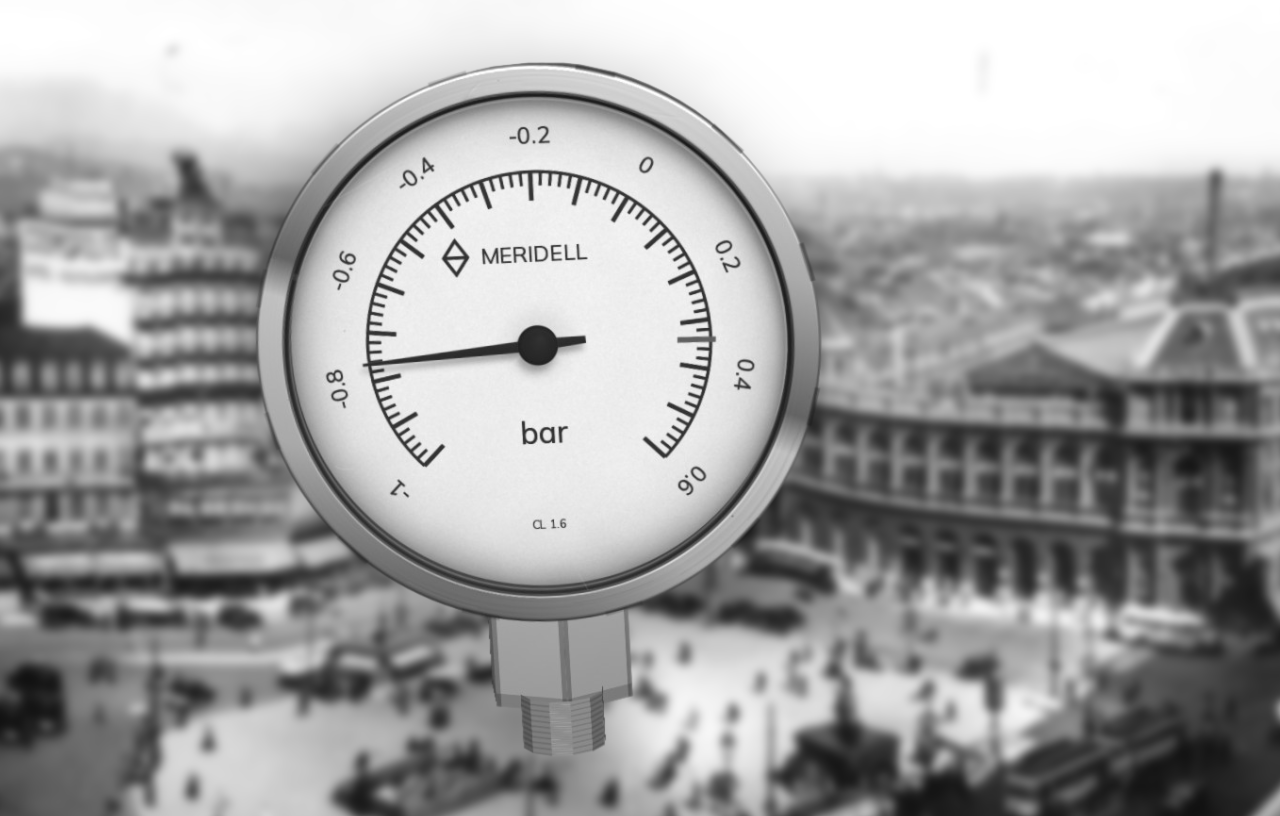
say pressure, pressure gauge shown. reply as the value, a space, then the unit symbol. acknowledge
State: -0.76 bar
